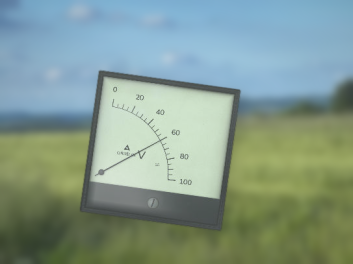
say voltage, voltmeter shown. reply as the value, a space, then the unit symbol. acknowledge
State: 60 V
